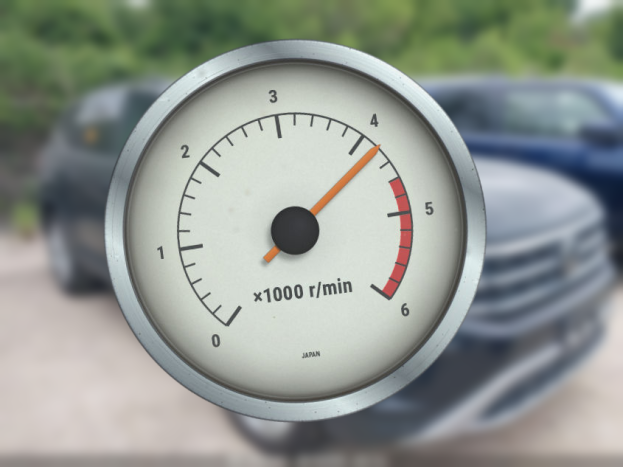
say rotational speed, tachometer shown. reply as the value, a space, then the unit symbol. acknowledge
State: 4200 rpm
